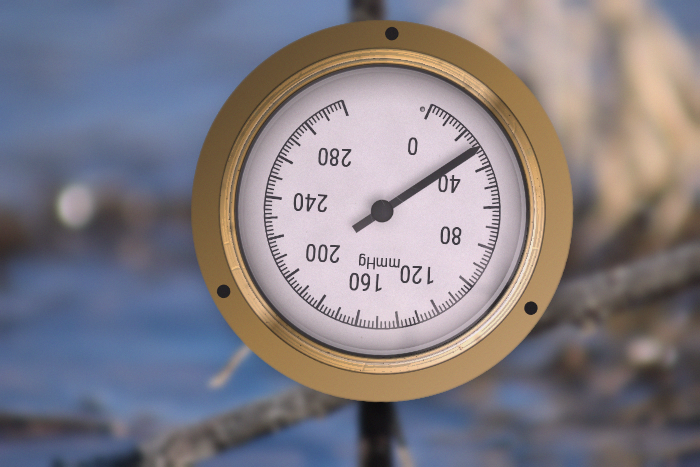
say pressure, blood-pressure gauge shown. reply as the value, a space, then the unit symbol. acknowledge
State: 30 mmHg
